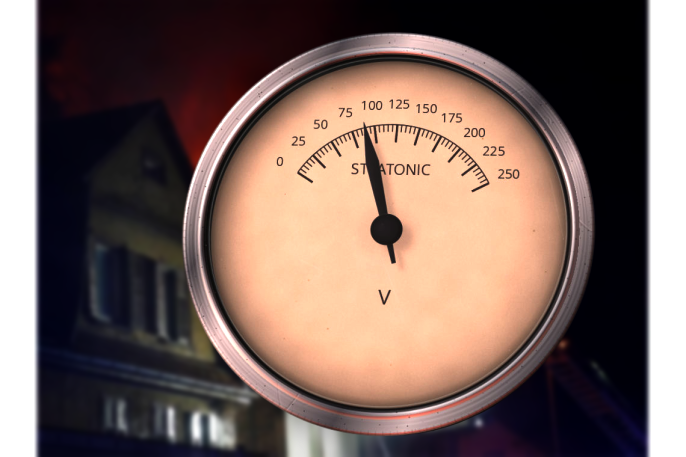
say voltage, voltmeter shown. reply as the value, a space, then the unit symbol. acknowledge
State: 90 V
